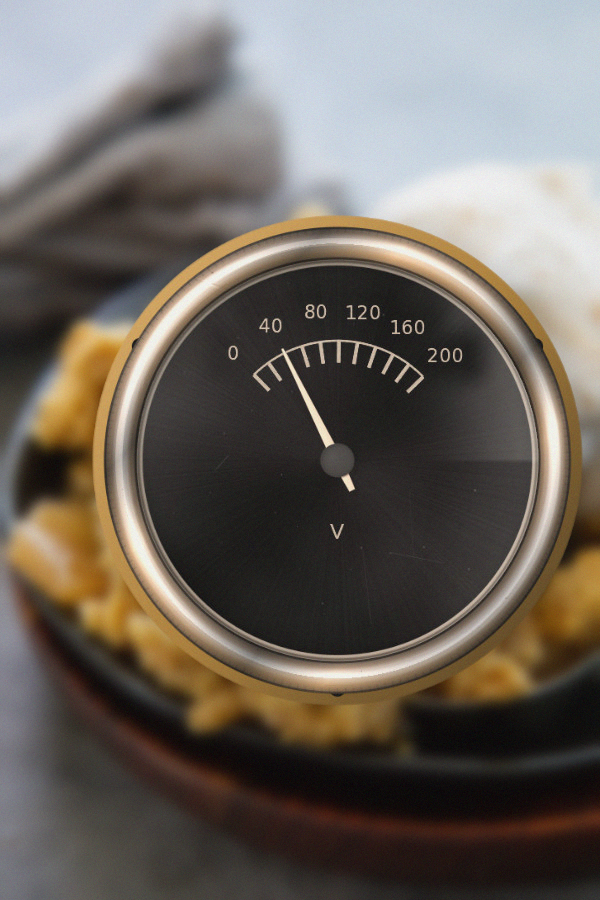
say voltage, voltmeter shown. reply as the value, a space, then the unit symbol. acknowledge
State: 40 V
